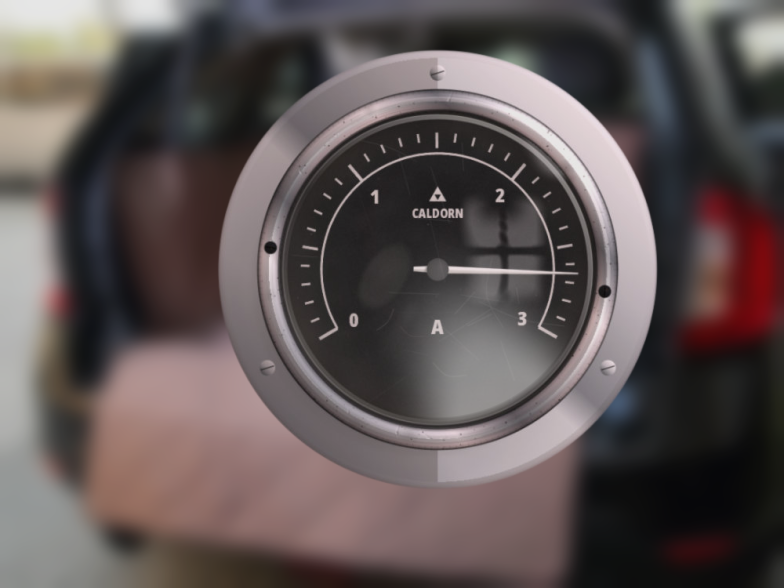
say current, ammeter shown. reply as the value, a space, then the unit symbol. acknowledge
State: 2.65 A
